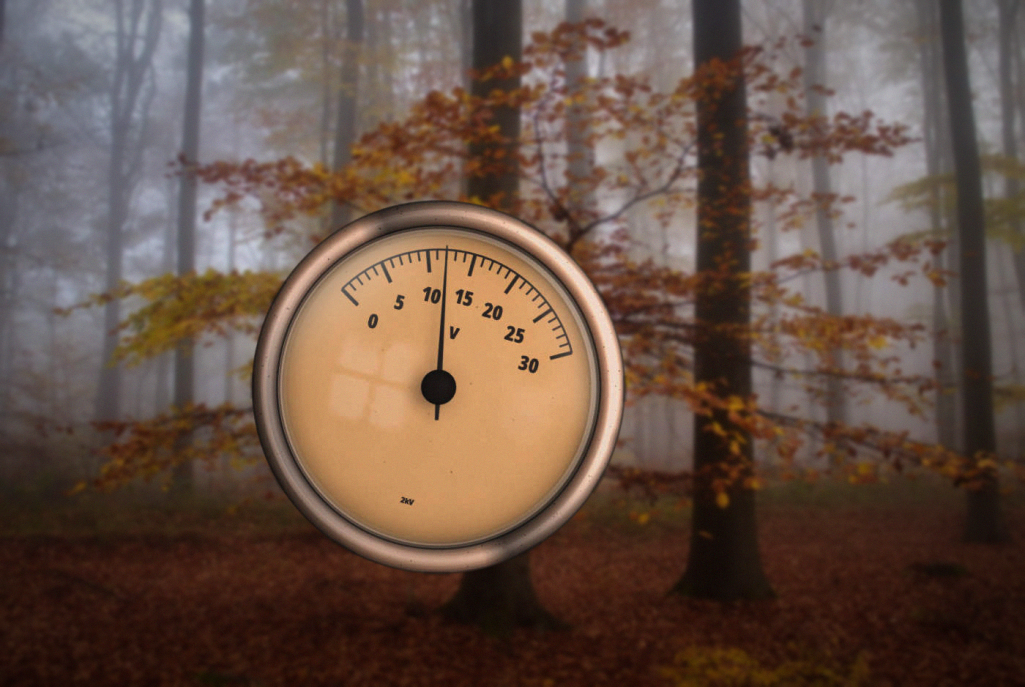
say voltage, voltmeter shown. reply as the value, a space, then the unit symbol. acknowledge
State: 12 V
